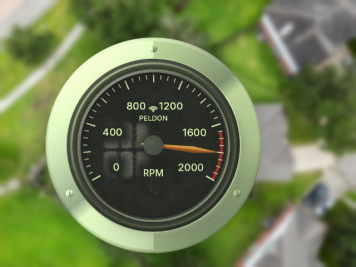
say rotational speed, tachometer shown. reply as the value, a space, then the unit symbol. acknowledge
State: 1800 rpm
